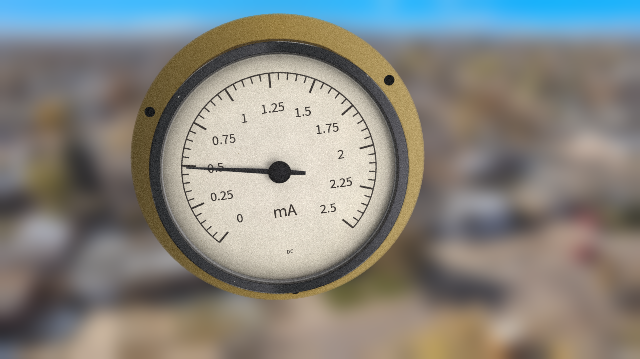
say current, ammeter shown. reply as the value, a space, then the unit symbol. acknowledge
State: 0.5 mA
